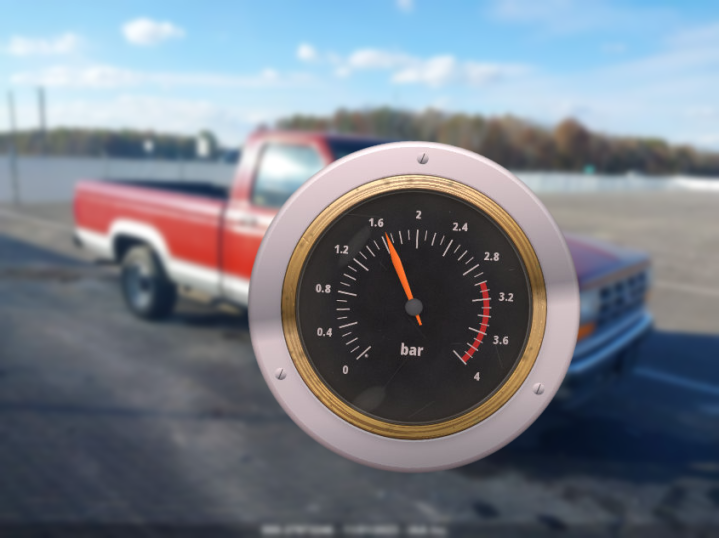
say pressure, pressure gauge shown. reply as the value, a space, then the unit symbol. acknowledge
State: 1.65 bar
